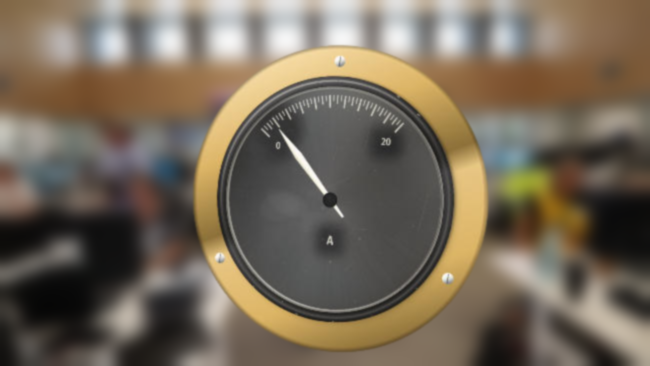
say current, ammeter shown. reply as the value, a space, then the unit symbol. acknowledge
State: 2 A
